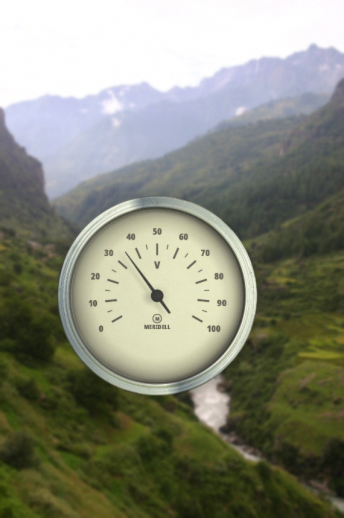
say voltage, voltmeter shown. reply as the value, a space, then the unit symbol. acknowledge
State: 35 V
